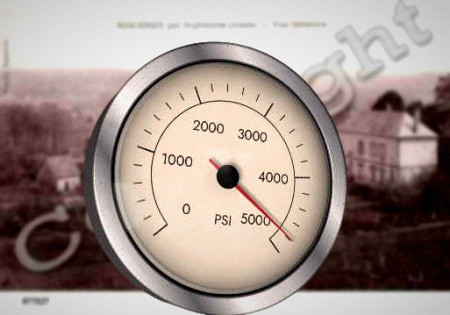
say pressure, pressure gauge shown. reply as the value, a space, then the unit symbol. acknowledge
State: 4800 psi
